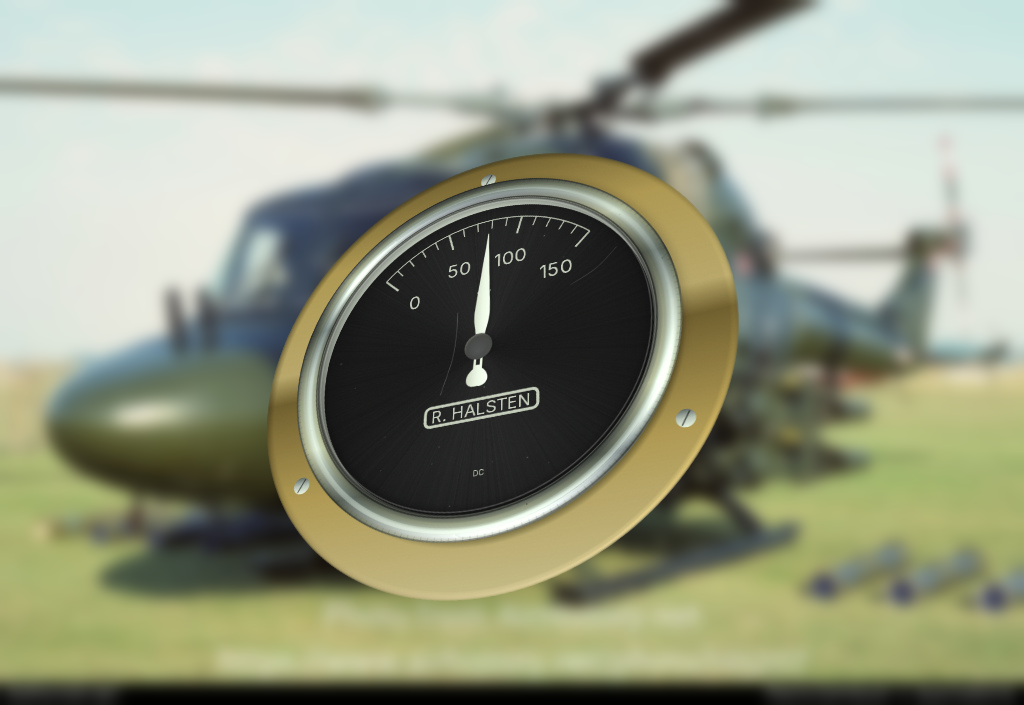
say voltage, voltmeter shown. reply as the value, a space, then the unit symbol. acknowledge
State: 80 V
